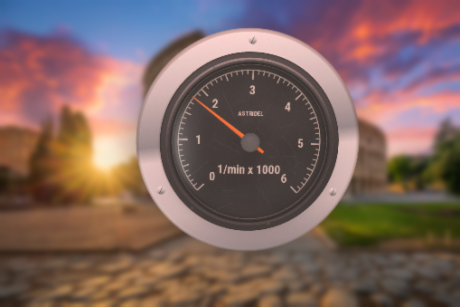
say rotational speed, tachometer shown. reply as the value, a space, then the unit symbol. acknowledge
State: 1800 rpm
